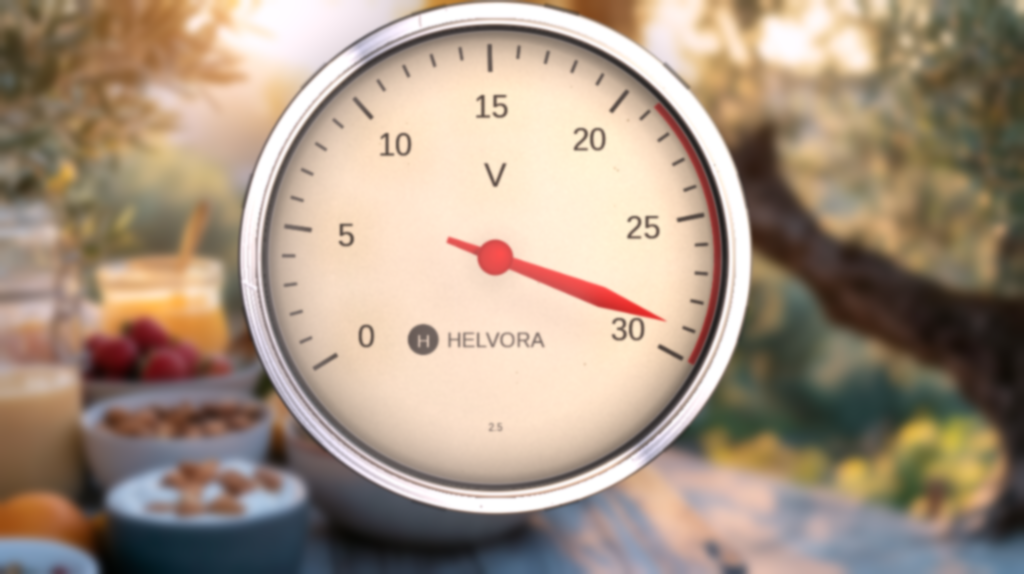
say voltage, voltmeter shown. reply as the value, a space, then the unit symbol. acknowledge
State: 29 V
